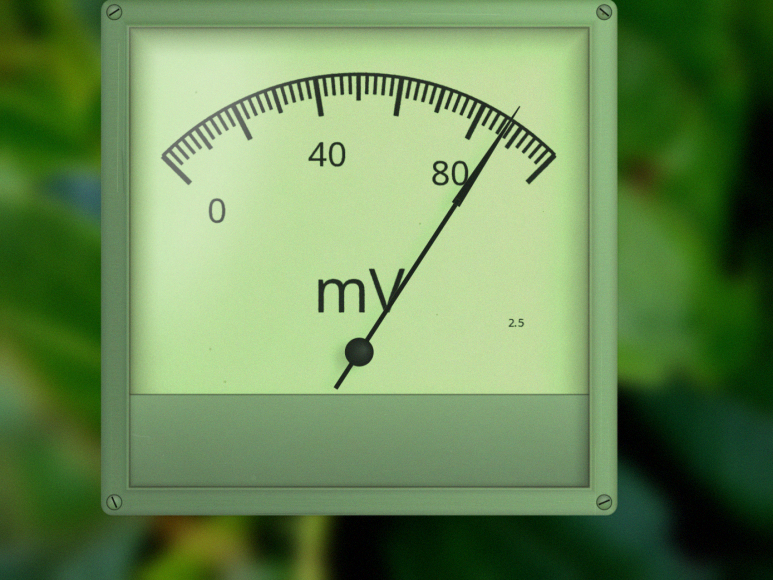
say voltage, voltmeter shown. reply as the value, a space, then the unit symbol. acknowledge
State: 87 mV
